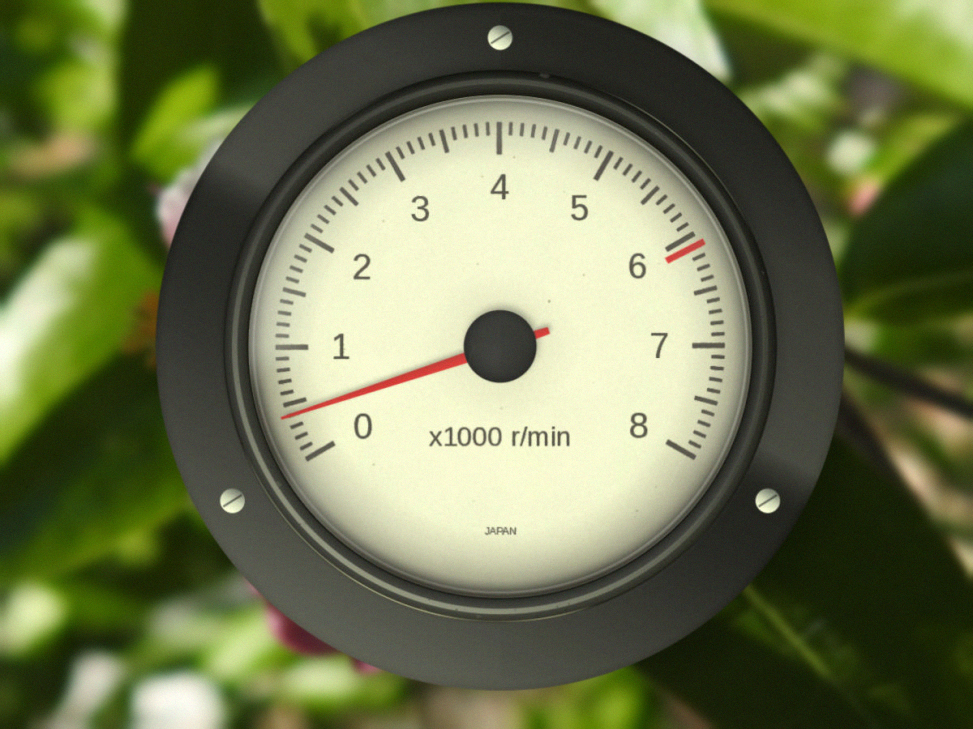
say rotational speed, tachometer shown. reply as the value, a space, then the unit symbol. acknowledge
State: 400 rpm
